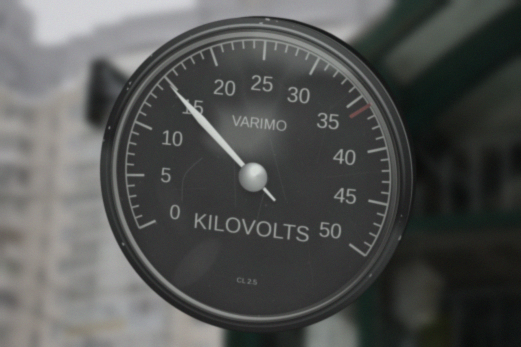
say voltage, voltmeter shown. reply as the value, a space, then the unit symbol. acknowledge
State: 15 kV
